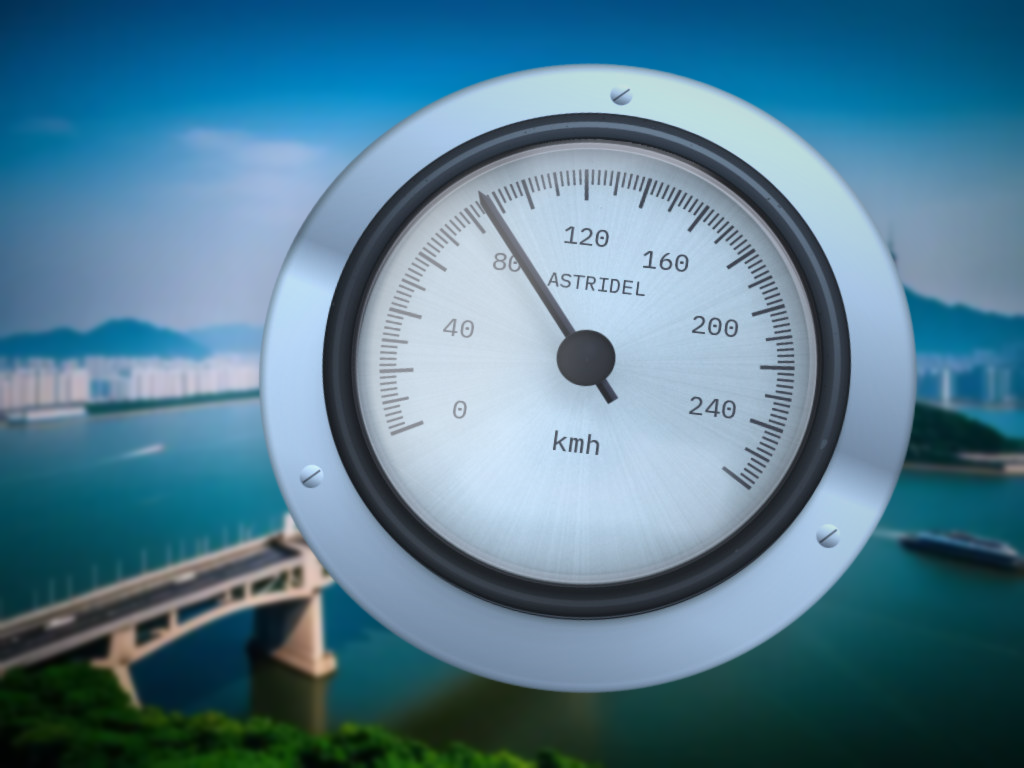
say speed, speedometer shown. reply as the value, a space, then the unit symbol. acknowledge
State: 86 km/h
